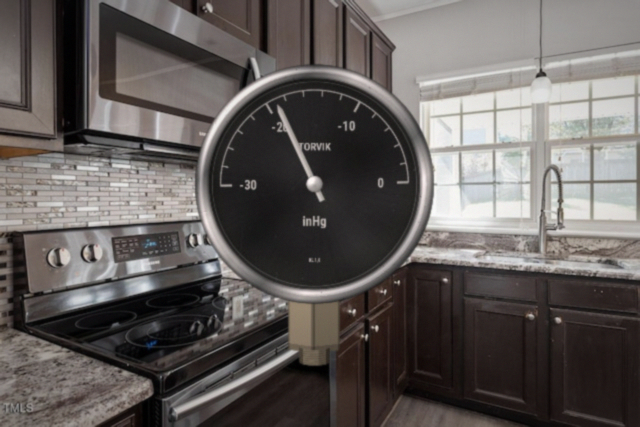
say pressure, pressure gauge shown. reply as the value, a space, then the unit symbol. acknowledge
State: -19 inHg
